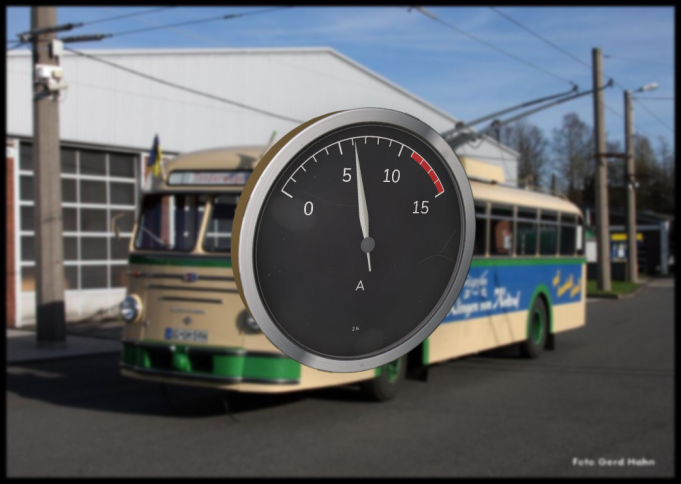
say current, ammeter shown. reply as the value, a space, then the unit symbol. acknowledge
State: 6 A
